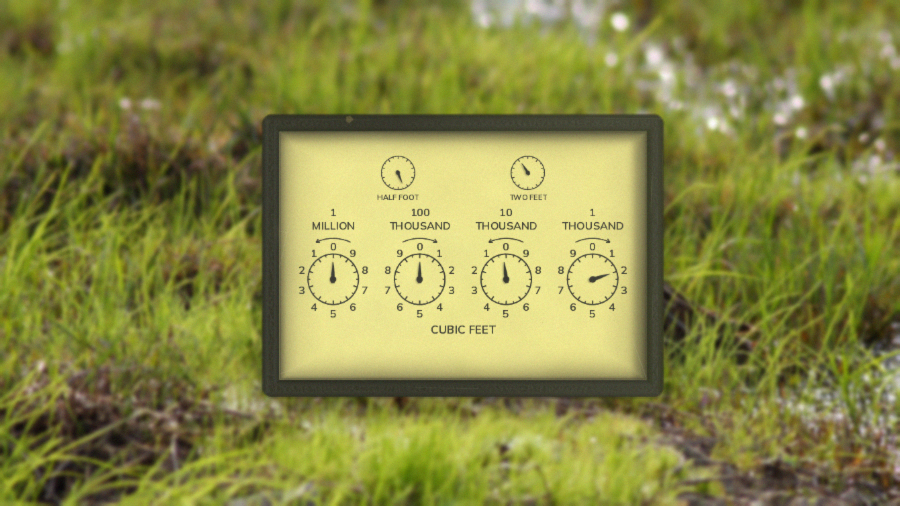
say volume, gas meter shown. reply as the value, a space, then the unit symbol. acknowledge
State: 200 ft³
